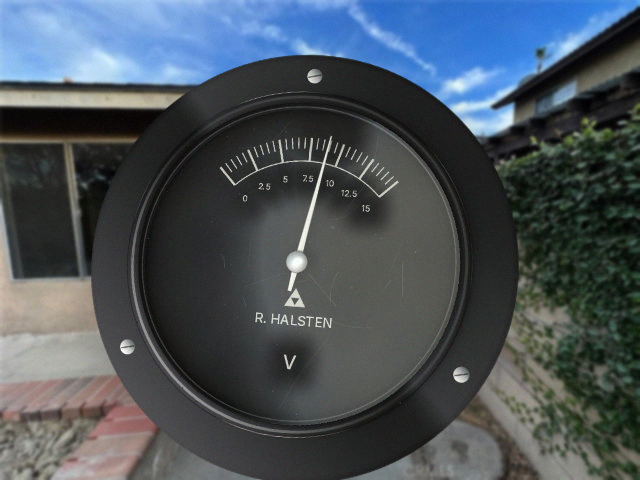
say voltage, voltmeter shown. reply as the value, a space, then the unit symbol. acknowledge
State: 9 V
